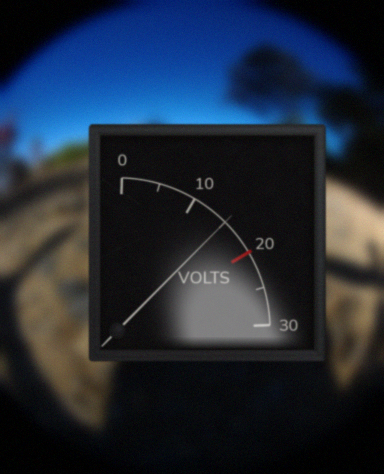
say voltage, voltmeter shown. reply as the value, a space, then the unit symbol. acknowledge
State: 15 V
